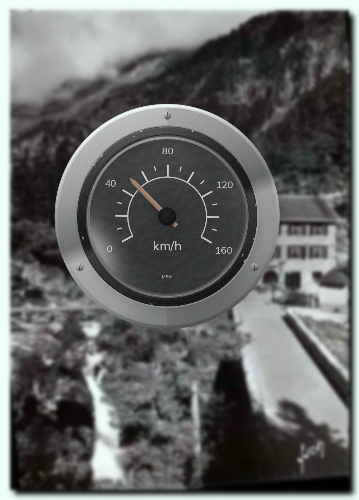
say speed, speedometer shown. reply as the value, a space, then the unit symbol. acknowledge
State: 50 km/h
